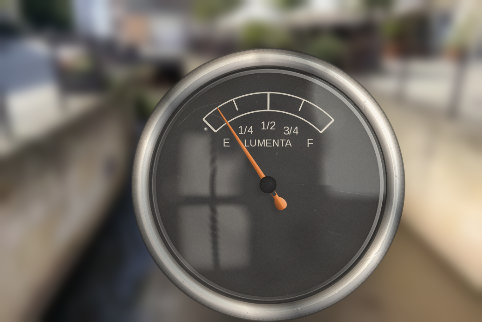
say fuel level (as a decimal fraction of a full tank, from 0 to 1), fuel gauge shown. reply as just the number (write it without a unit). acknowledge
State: 0.125
